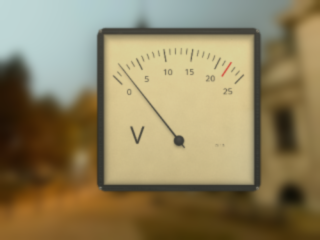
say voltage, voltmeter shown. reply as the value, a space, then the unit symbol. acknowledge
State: 2 V
